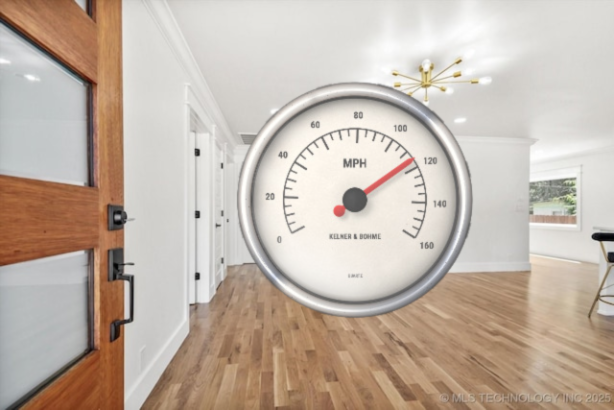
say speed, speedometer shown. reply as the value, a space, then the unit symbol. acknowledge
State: 115 mph
